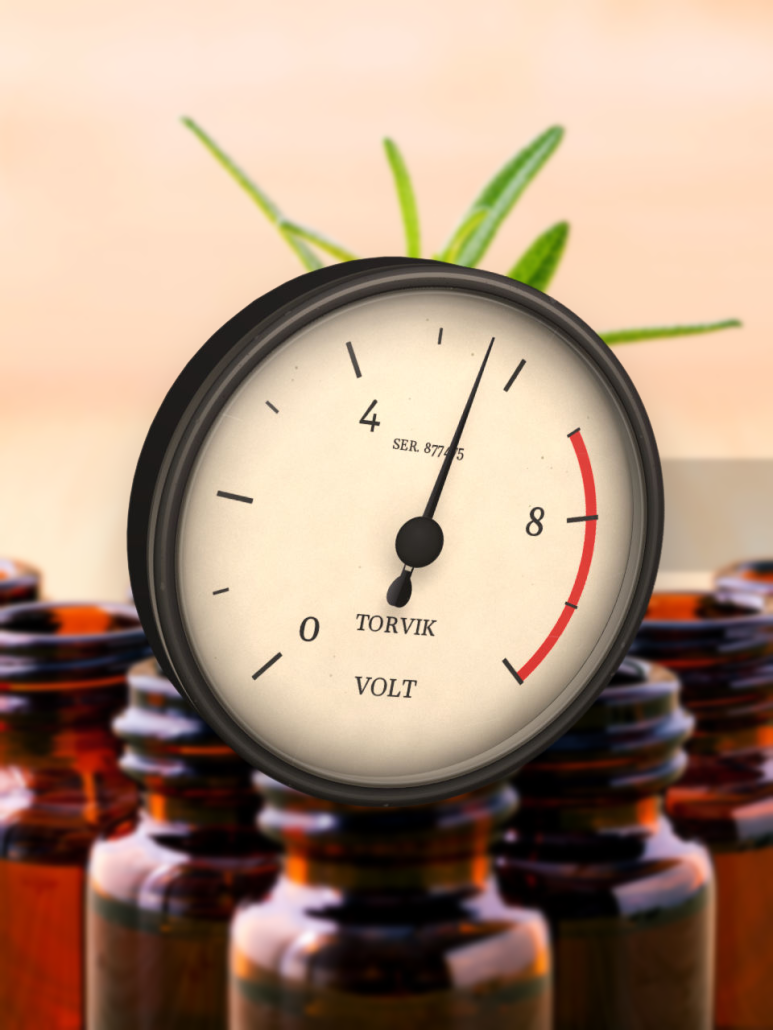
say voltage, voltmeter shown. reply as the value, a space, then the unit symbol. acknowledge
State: 5.5 V
